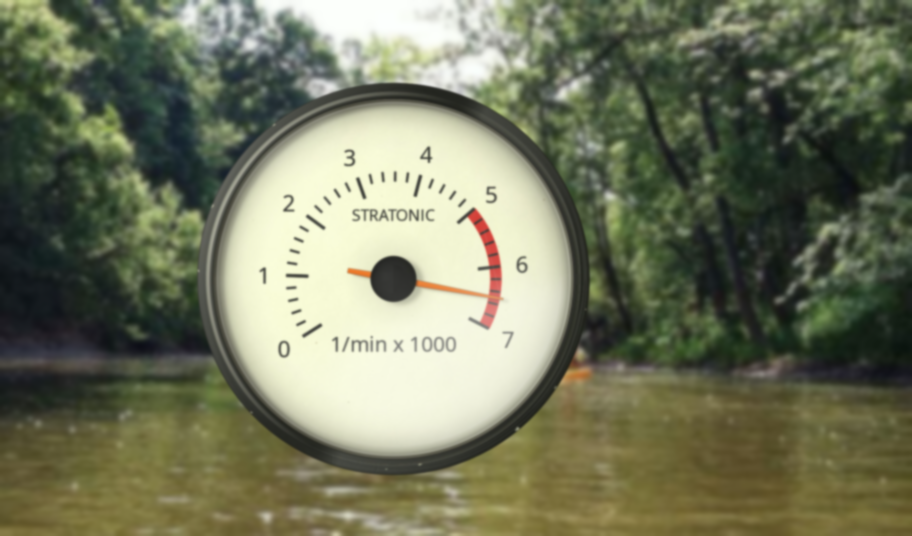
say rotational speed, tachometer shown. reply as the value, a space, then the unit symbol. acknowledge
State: 6500 rpm
